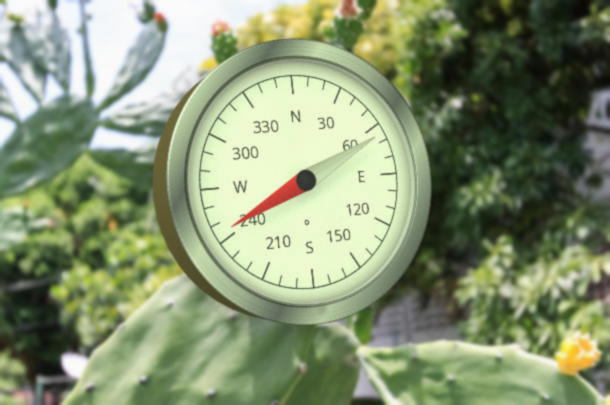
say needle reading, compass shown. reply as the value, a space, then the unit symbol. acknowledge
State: 245 °
